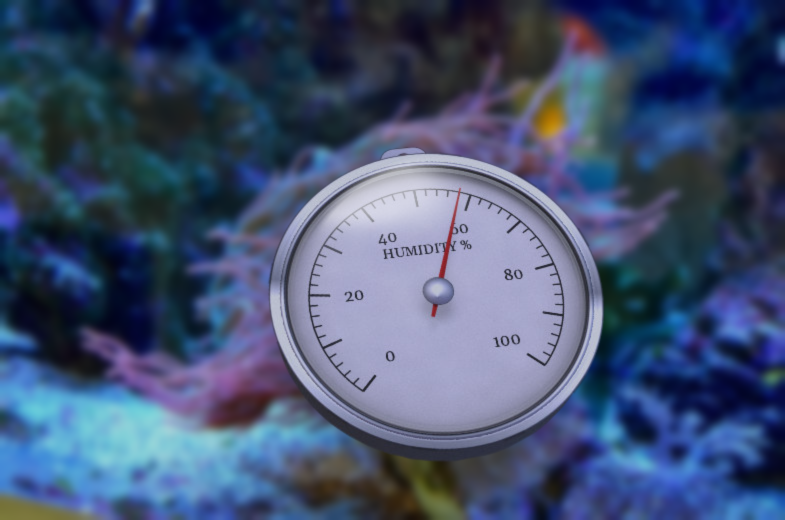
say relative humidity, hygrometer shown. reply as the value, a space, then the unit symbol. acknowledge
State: 58 %
